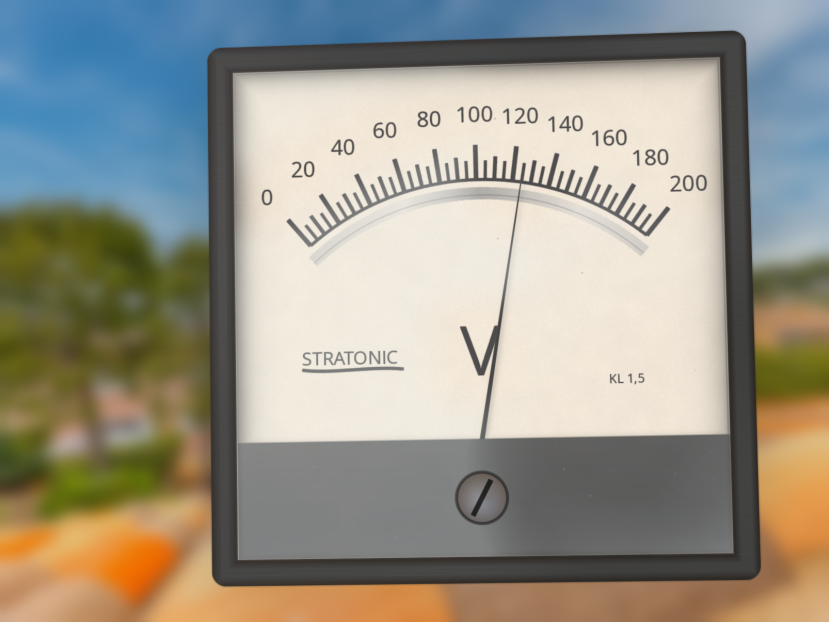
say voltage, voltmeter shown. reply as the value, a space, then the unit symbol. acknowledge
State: 125 V
